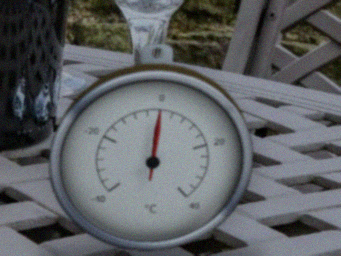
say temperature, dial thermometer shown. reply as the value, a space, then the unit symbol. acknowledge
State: 0 °C
